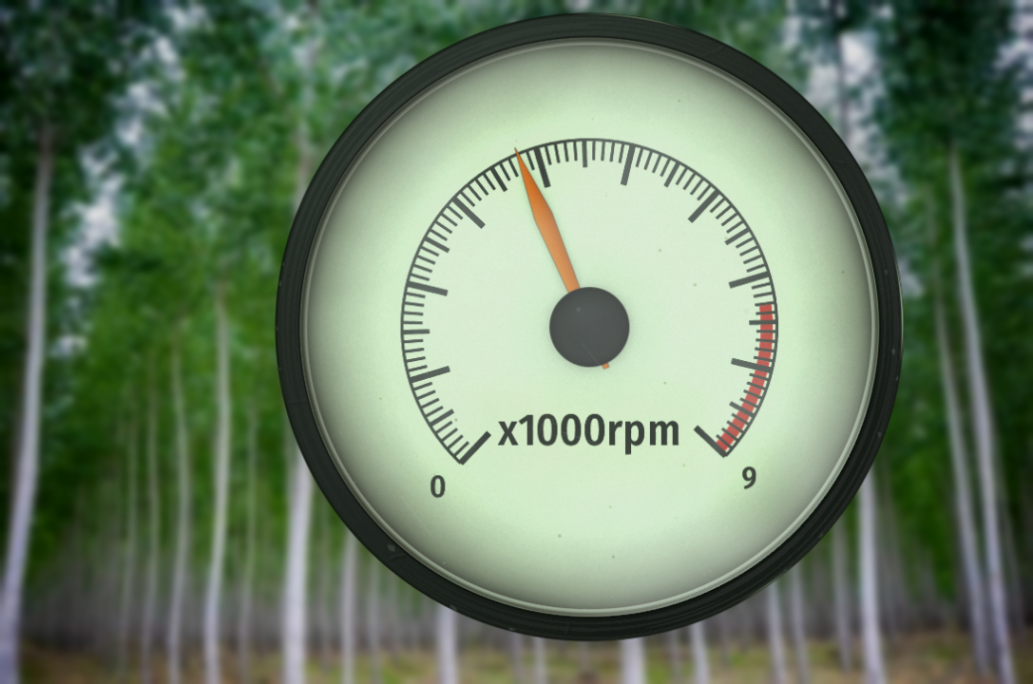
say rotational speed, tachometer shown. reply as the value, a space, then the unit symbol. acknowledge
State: 3800 rpm
